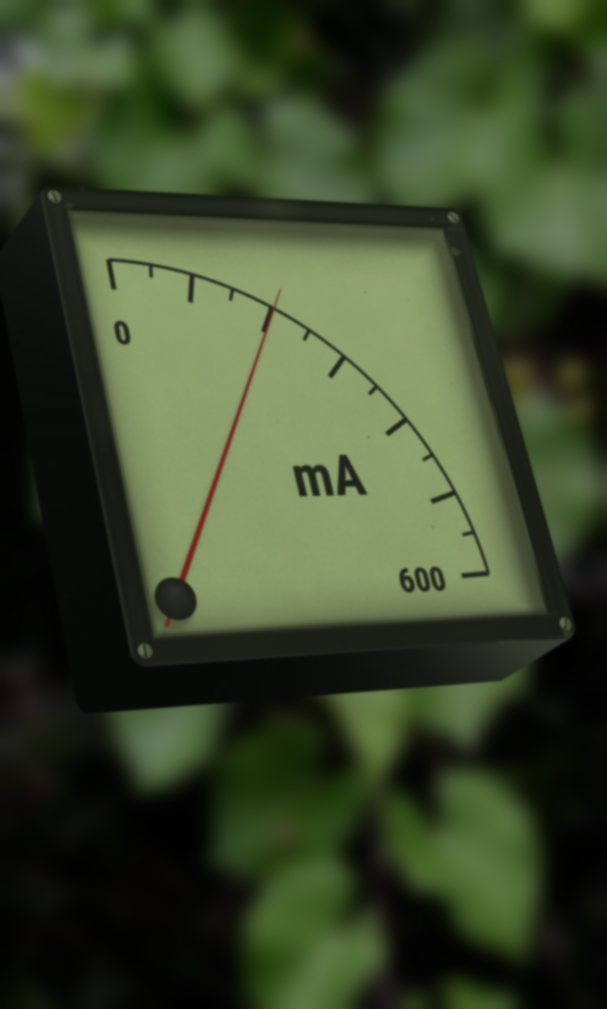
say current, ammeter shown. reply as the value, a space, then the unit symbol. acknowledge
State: 200 mA
